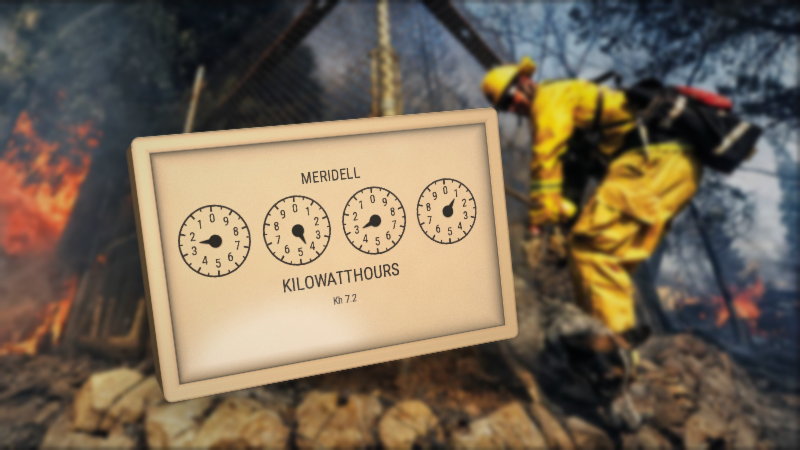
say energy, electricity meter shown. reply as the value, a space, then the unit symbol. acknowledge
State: 2431 kWh
